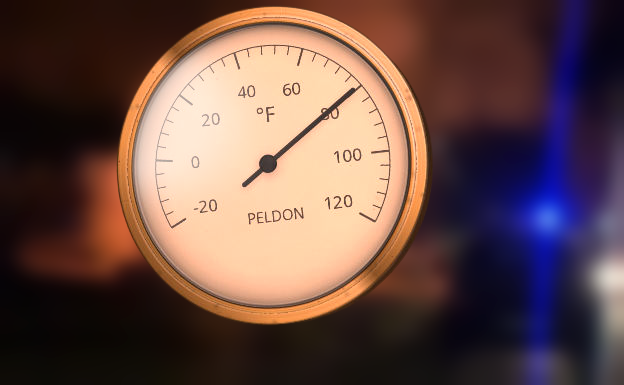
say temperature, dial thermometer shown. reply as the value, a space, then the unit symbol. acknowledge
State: 80 °F
